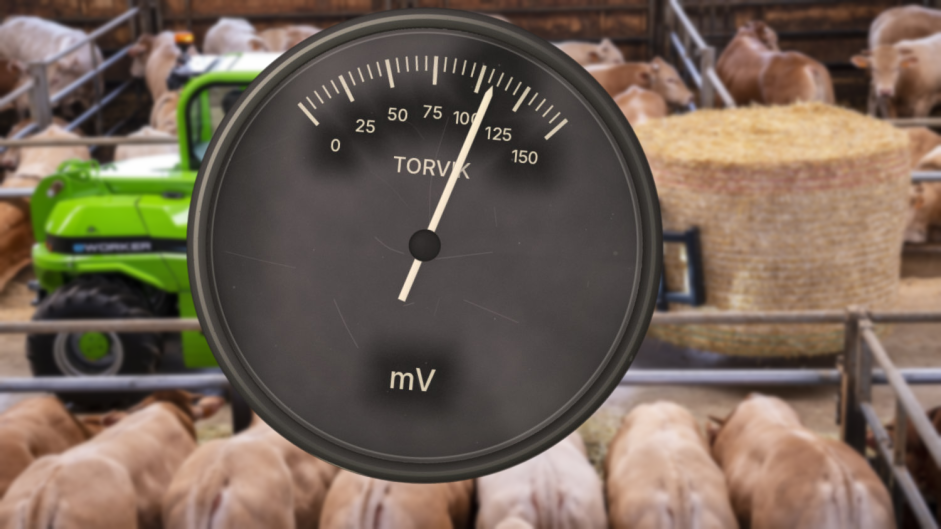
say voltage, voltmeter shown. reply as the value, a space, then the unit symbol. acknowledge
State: 107.5 mV
